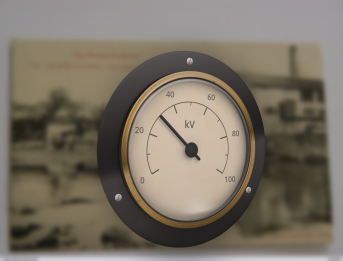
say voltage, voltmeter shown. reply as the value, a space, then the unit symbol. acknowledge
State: 30 kV
